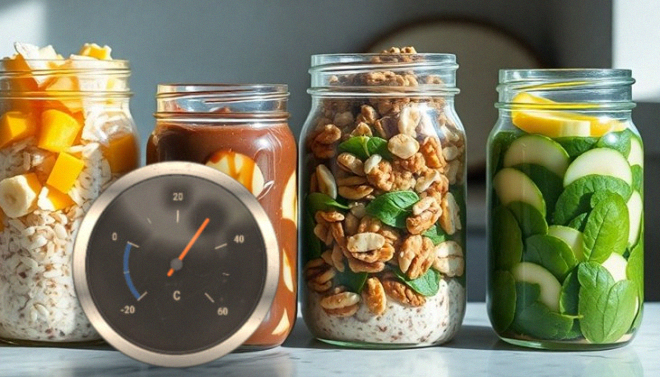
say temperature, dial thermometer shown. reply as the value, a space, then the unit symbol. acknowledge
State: 30 °C
